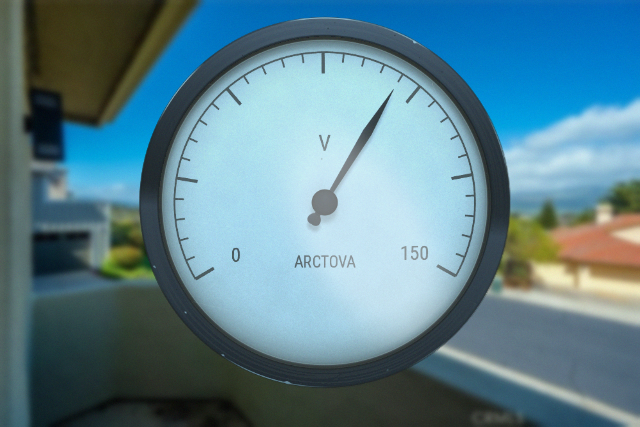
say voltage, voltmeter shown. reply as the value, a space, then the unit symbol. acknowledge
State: 95 V
